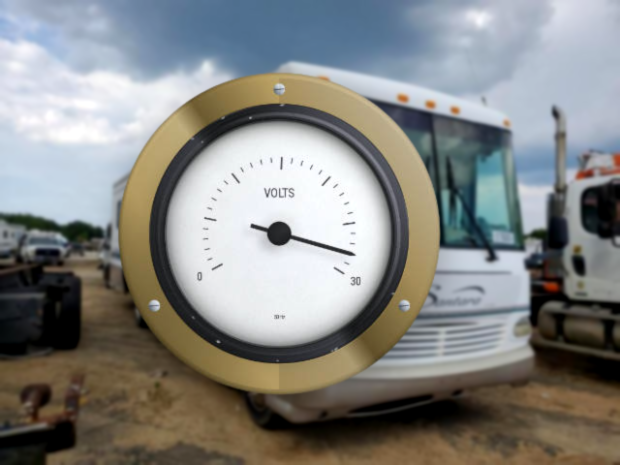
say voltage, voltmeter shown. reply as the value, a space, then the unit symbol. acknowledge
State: 28 V
